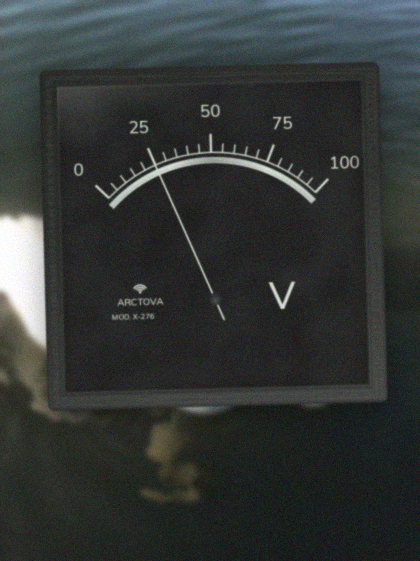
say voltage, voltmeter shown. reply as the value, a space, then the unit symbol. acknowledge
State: 25 V
